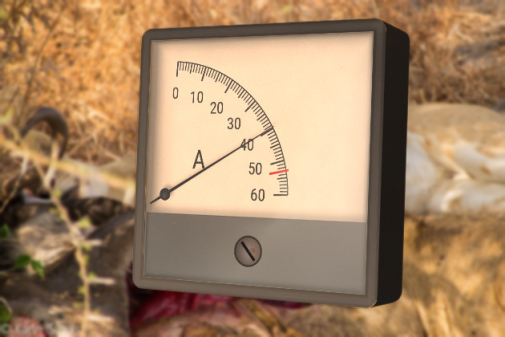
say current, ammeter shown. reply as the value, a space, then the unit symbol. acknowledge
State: 40 A
